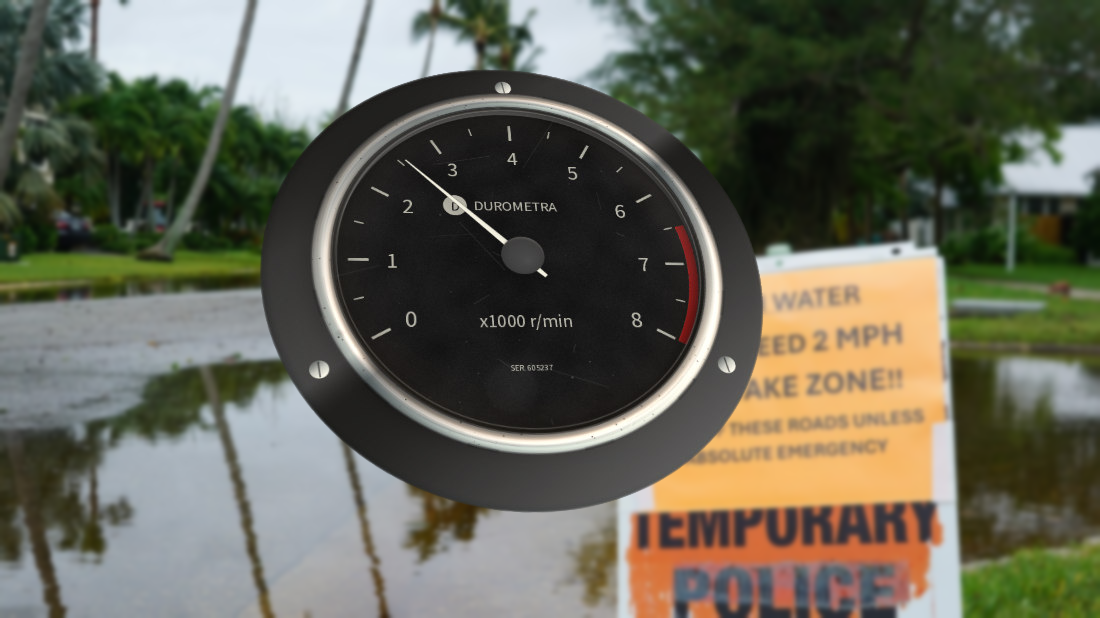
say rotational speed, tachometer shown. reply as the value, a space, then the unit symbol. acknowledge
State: 2500 rpm
